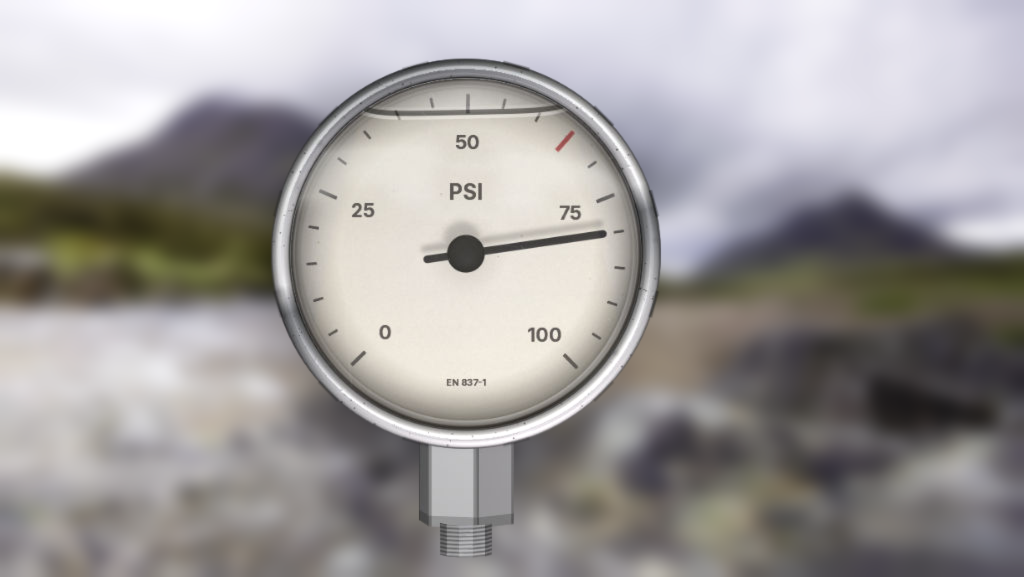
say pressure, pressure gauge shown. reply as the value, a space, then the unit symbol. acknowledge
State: 80 psi
